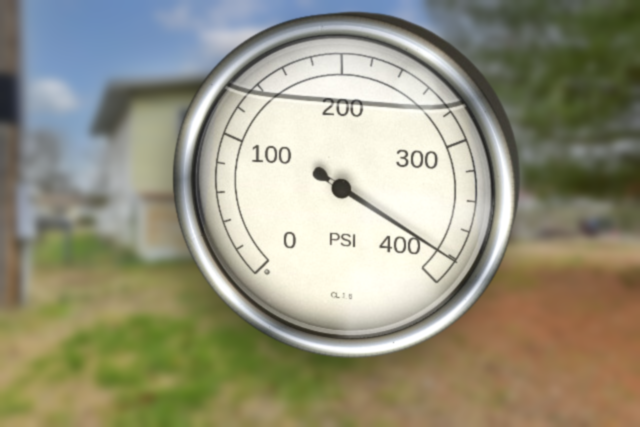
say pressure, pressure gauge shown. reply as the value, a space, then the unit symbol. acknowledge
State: 380 psi
